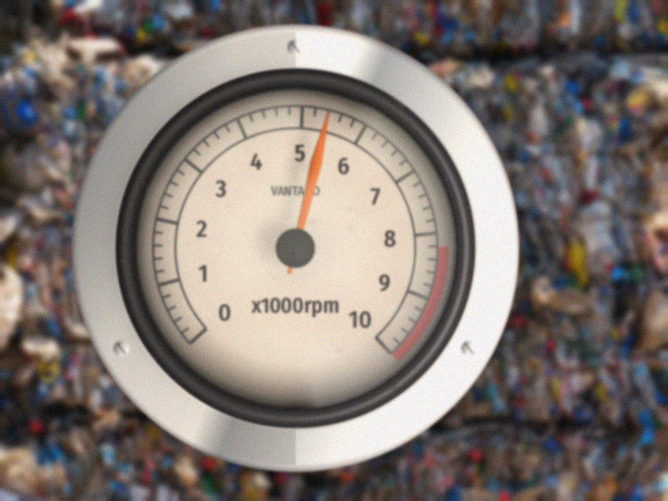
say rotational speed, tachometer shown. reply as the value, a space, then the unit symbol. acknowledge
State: 5400 rpm
